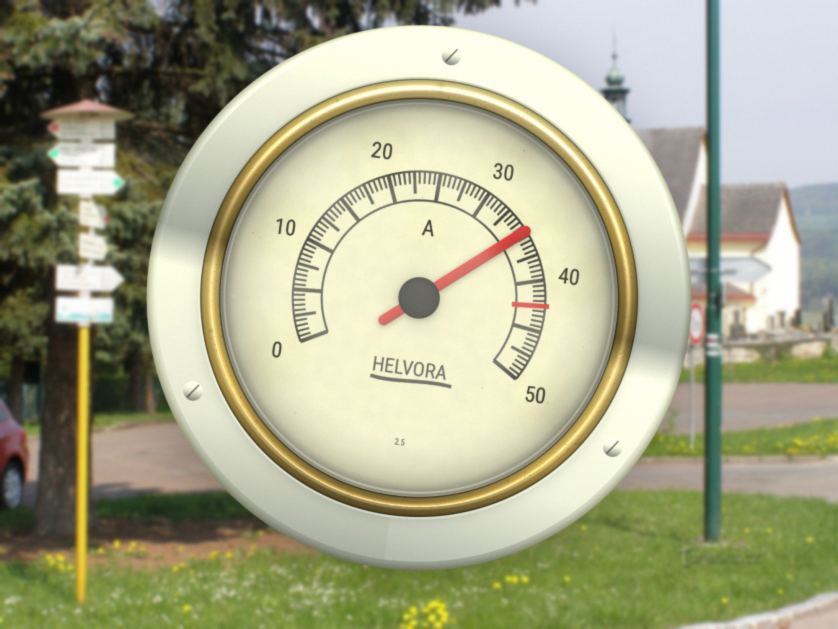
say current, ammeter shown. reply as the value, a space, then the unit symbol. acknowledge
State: 35 A
